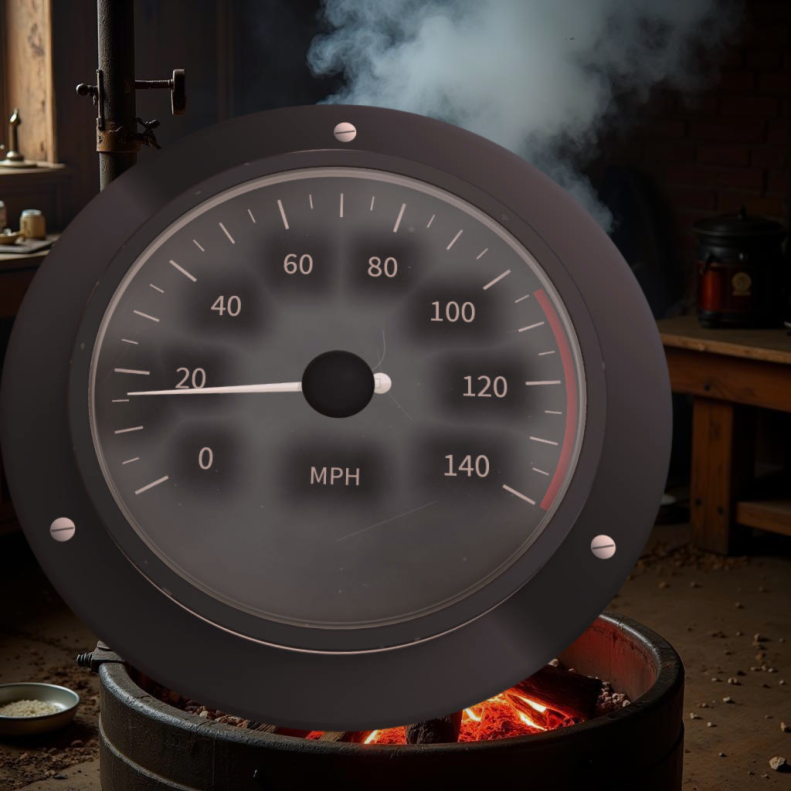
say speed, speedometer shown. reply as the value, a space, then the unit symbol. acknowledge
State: 15 mph
